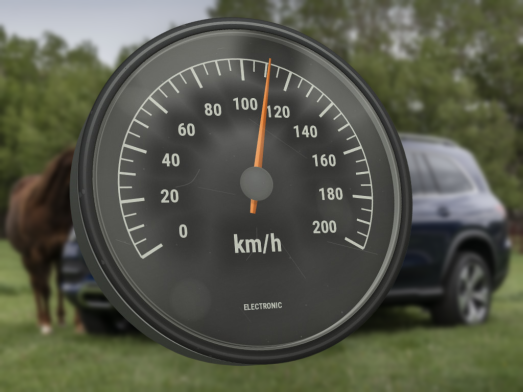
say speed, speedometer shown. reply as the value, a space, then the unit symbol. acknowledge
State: 110 km/h
